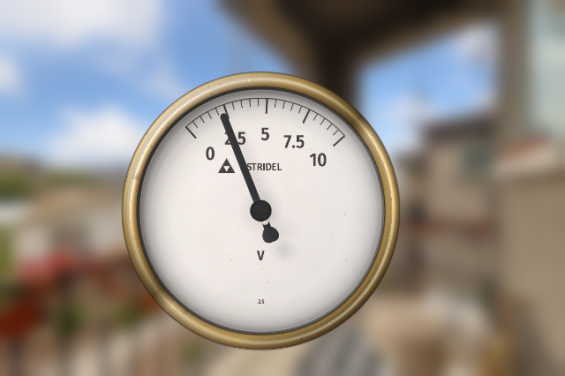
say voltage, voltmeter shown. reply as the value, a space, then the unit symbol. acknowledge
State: 2.25 V
